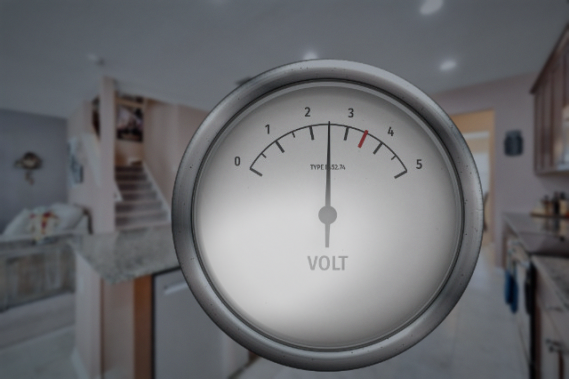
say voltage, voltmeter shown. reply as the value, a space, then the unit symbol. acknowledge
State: 2.5 V
